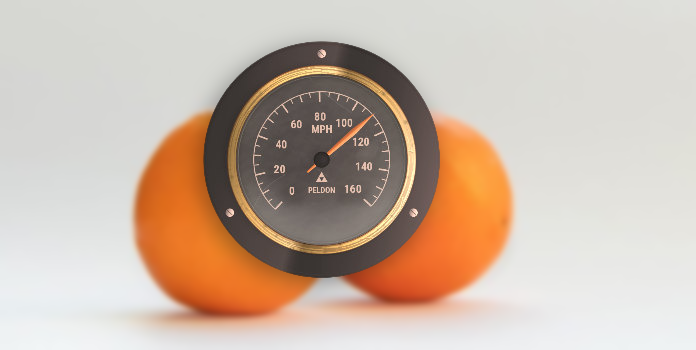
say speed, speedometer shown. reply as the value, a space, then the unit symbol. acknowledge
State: 110 mph
